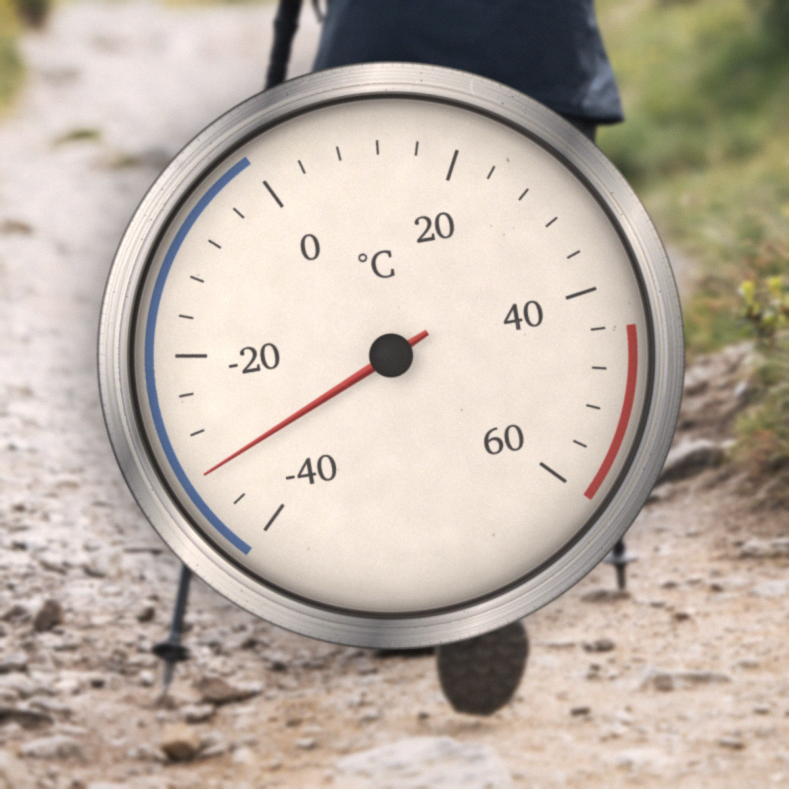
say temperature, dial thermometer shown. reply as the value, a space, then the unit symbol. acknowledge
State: -32 °C
